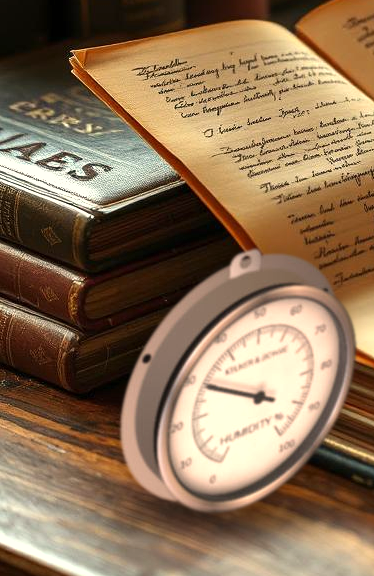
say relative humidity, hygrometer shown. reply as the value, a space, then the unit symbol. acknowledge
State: 30 %
